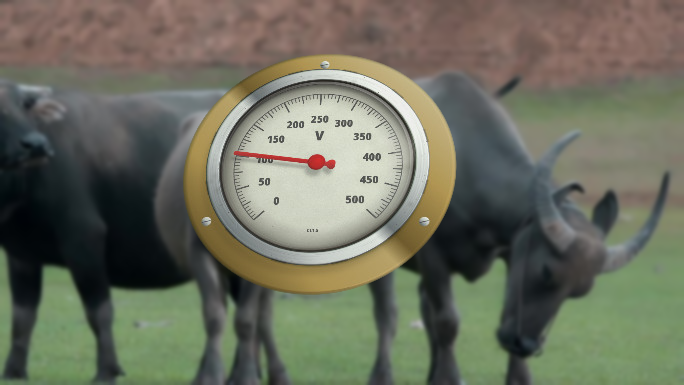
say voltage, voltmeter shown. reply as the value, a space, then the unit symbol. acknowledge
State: 100 V
